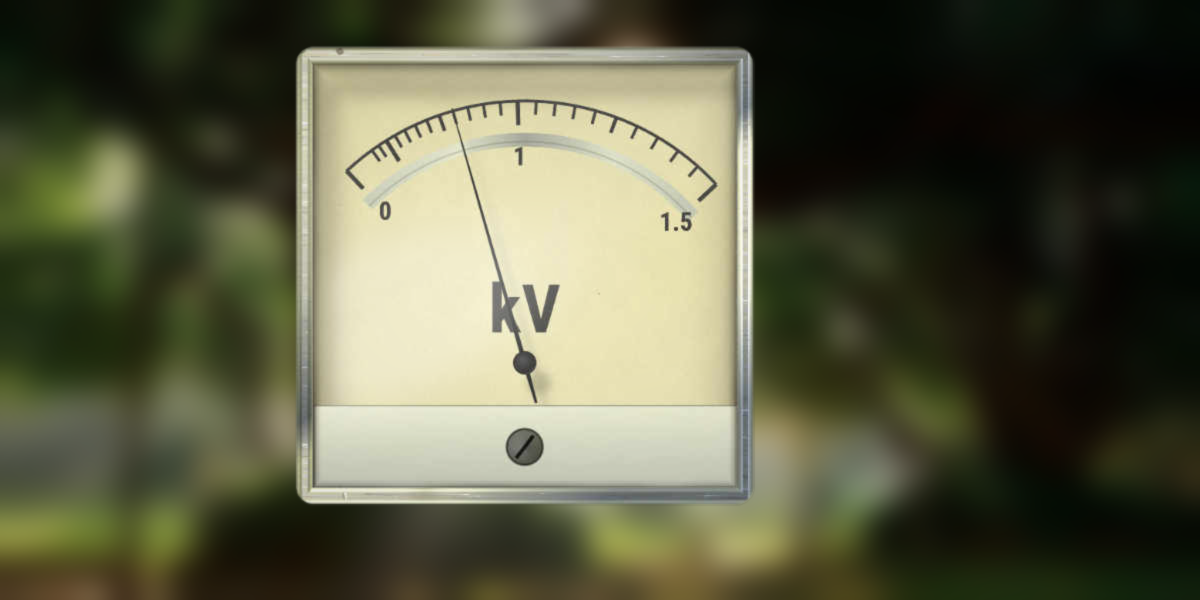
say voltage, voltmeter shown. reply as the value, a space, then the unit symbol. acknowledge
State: 0.8 kV
